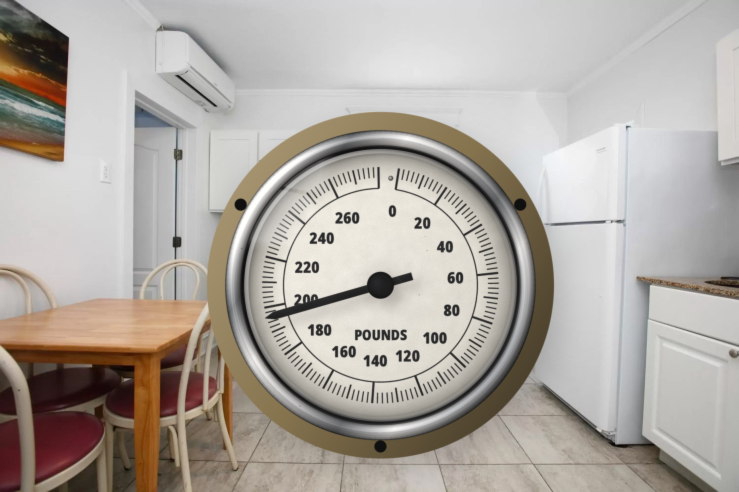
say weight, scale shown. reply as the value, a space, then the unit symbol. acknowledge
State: 196 lb
